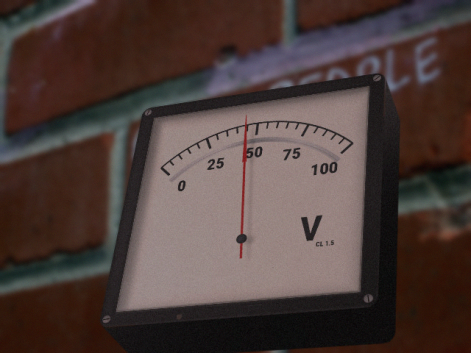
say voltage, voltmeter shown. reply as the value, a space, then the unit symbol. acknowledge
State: 45 V
